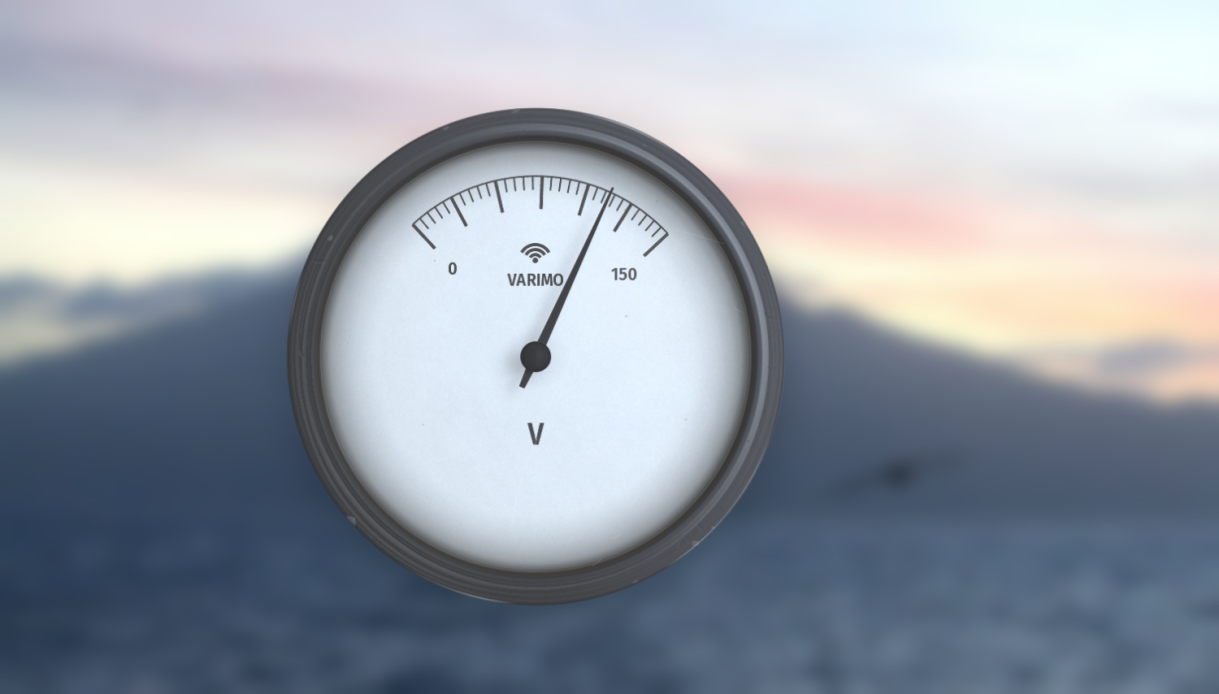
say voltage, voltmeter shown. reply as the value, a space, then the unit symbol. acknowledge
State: 112.5 V
